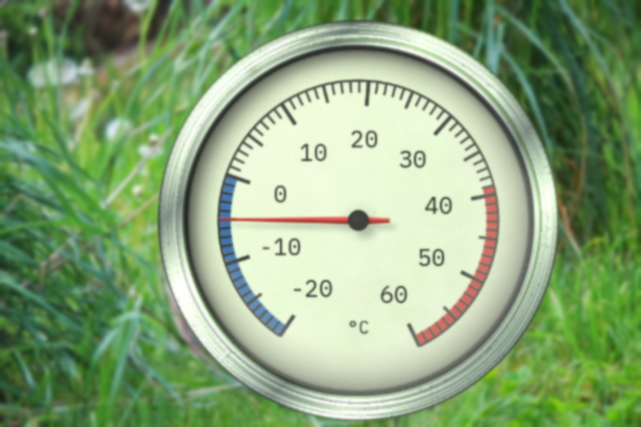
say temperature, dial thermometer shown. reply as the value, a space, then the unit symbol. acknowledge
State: -5 °C
